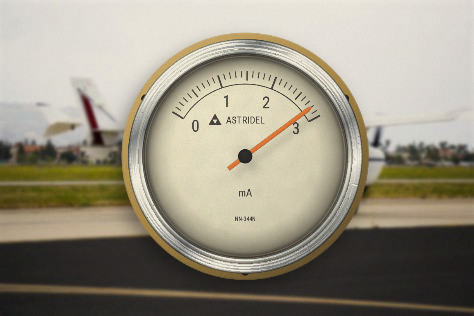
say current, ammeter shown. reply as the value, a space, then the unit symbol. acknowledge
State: 2.8 mA
